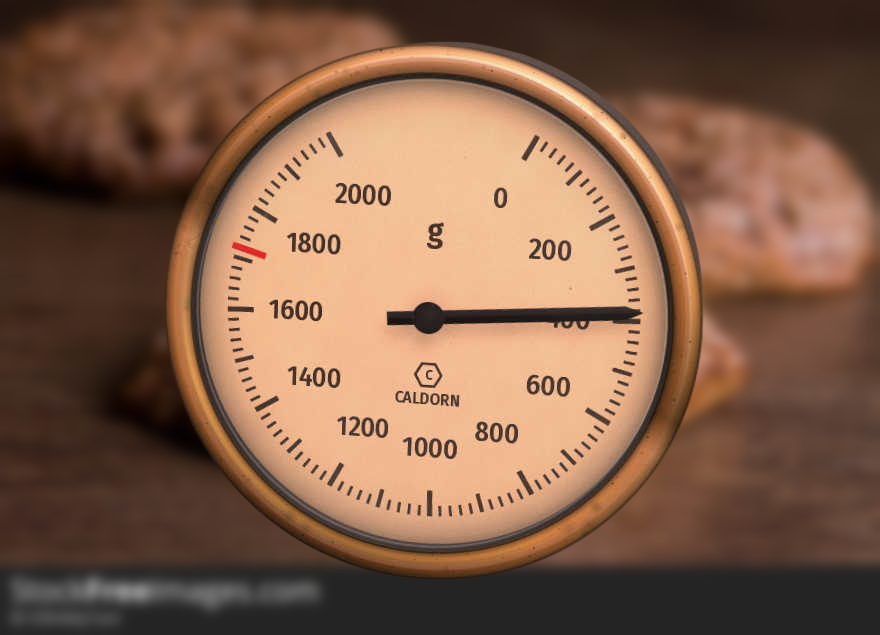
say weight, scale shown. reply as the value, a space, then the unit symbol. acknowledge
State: 380 g
